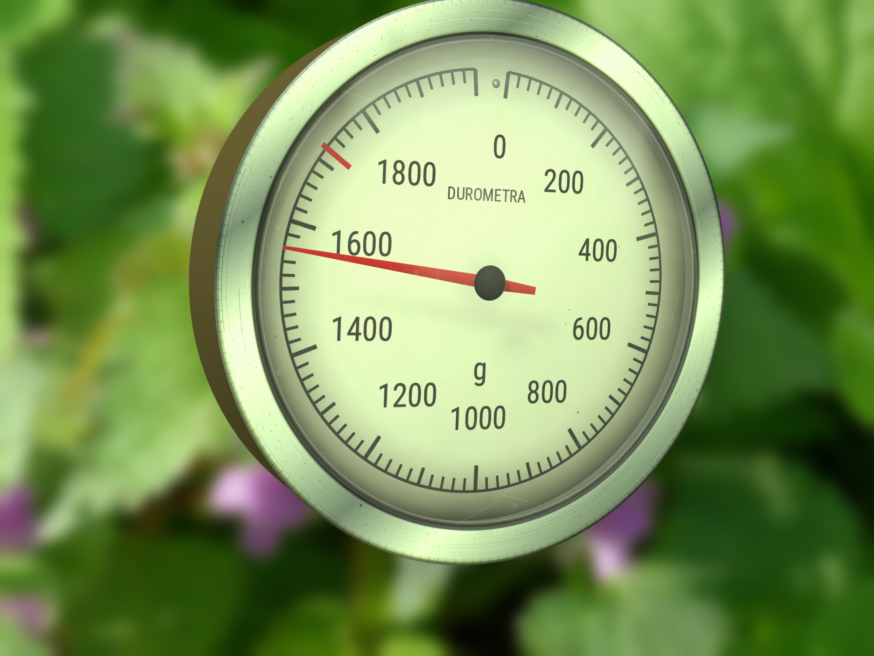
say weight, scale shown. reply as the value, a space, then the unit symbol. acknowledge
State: 1560 g
